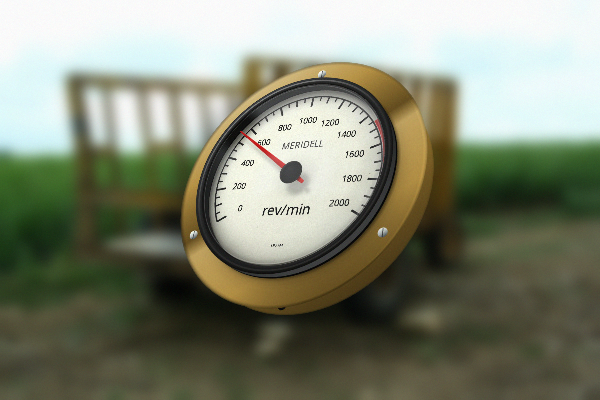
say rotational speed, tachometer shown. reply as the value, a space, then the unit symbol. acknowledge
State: 550 rpm
